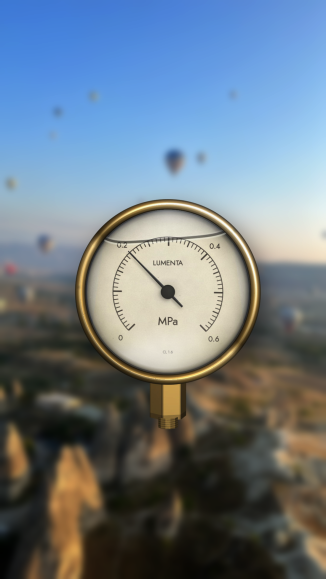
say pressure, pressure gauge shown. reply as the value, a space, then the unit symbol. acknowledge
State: 0.2 MPa
